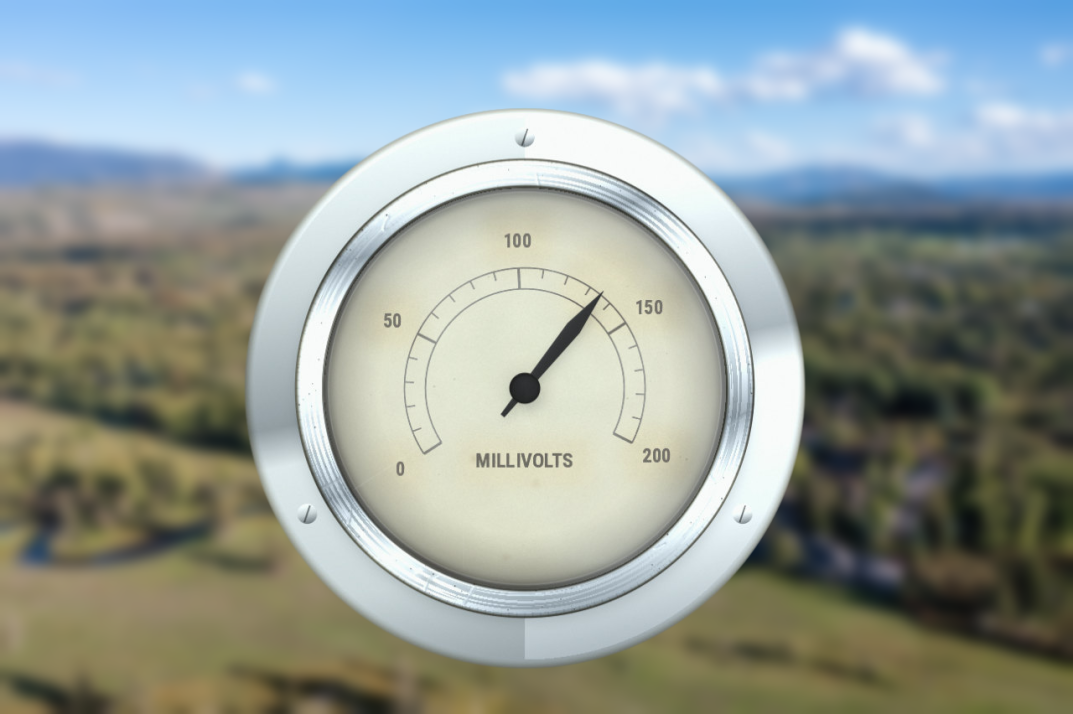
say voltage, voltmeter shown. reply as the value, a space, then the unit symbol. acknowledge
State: 135 mV
